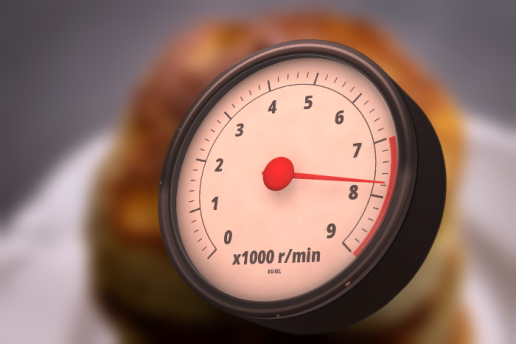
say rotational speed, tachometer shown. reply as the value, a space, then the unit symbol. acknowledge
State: 7800 rpm
